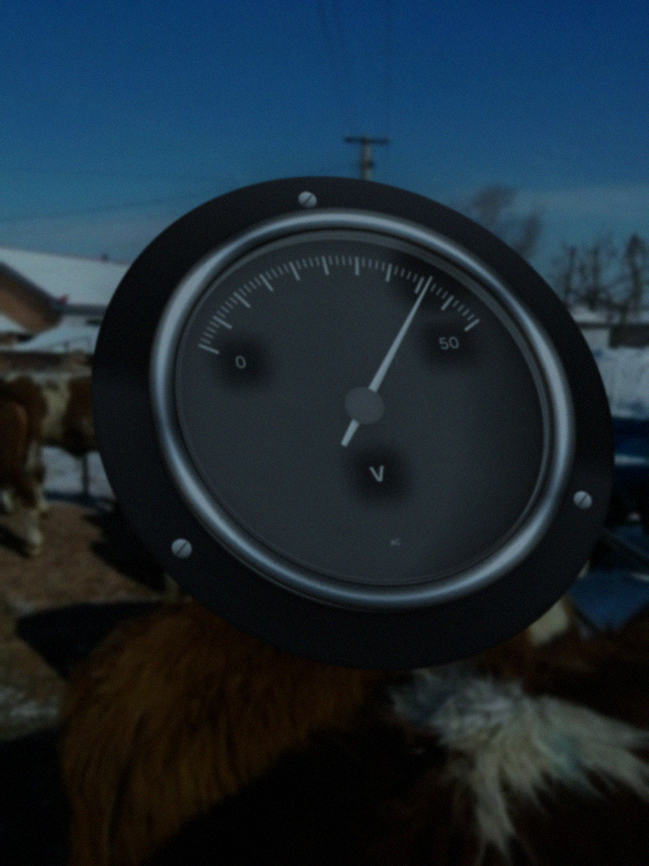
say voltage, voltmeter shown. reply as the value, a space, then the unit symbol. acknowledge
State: 41 V
